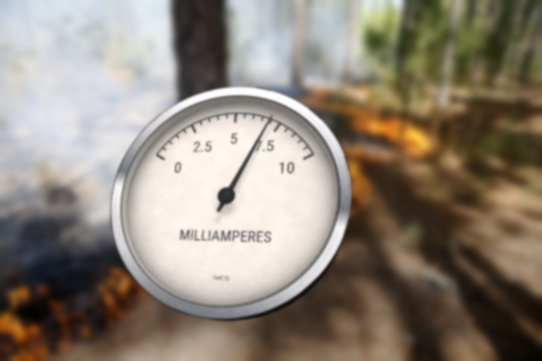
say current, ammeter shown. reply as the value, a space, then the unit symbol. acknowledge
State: 7 mA
